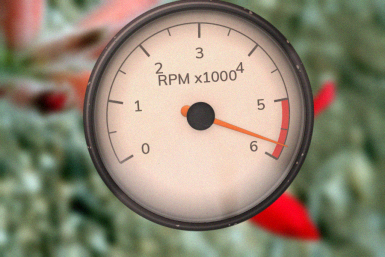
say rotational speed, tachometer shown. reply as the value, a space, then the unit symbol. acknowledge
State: 5750 rpm
